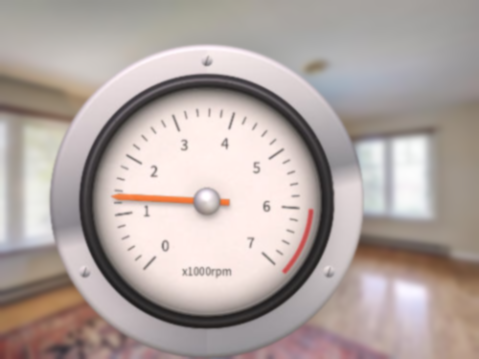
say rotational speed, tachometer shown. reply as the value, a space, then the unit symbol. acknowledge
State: 1300 rpm
